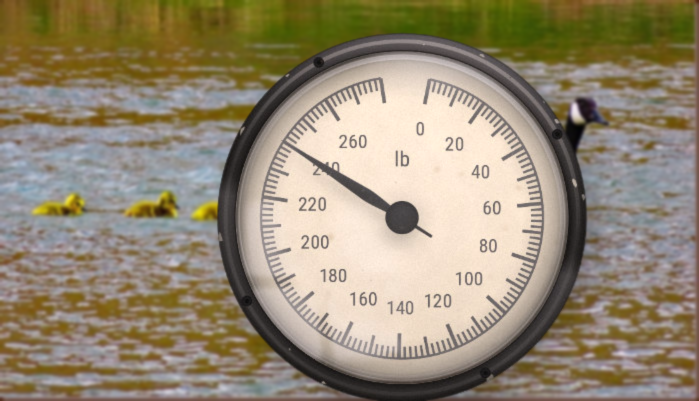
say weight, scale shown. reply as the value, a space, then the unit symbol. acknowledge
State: 240 lb
